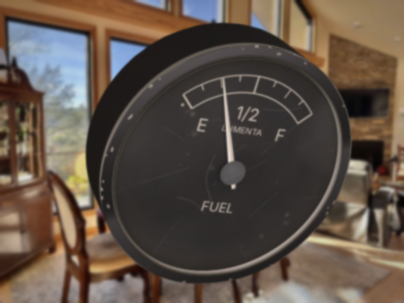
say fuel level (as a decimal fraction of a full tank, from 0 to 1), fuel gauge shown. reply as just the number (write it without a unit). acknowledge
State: 0.25
